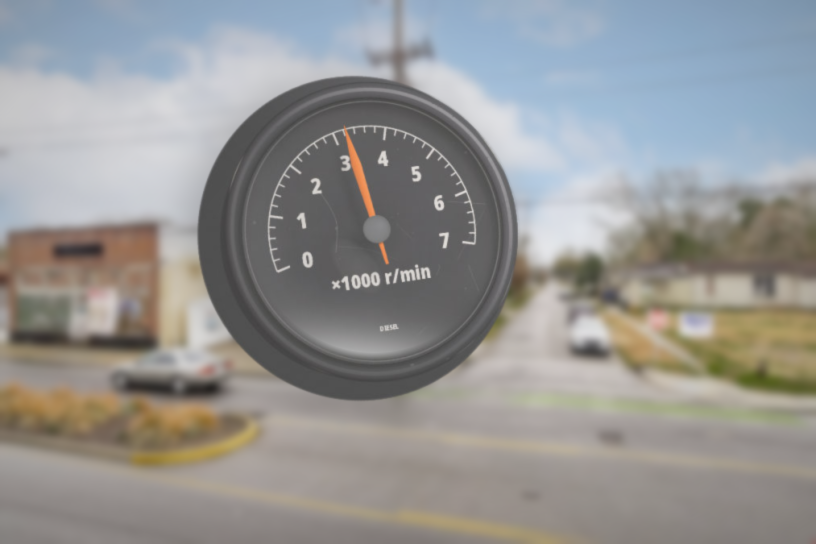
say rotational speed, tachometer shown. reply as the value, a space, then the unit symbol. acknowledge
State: 3200 rpm
